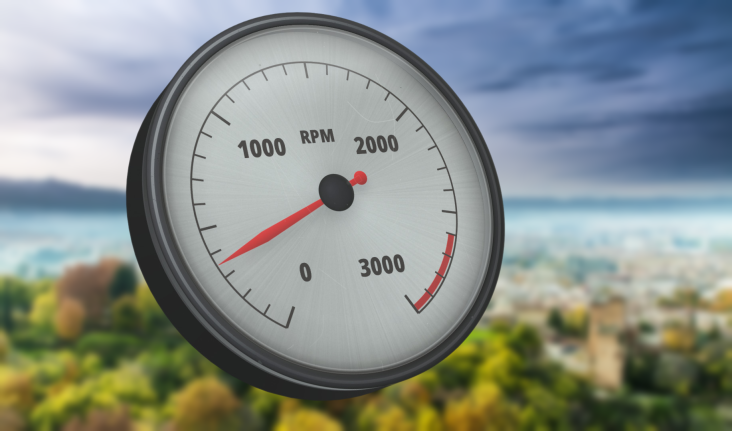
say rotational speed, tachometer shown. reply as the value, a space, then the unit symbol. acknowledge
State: 350 rpm
